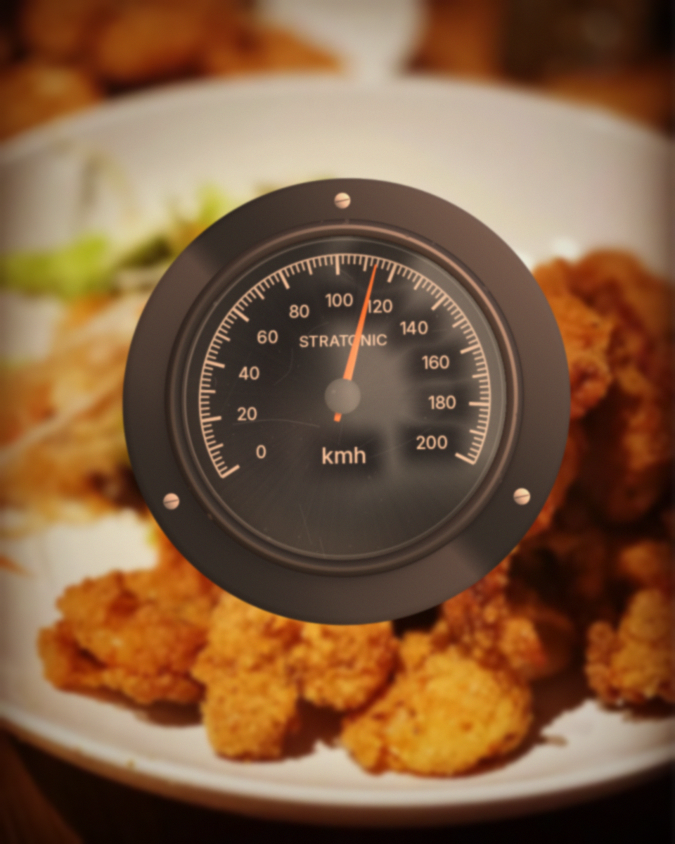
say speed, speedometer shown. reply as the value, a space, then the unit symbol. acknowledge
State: 114 km/h
